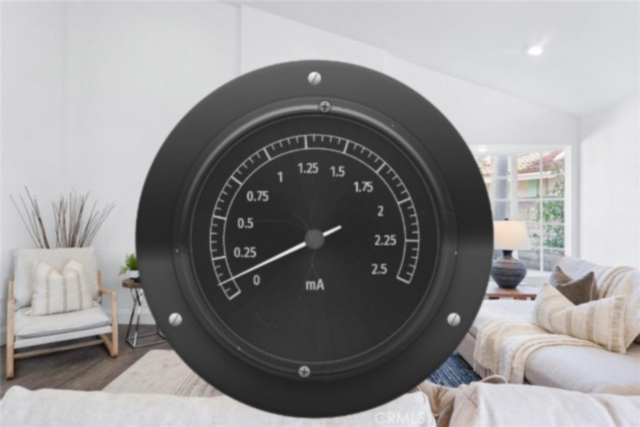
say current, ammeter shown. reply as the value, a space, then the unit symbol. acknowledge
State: 0.1 mA
